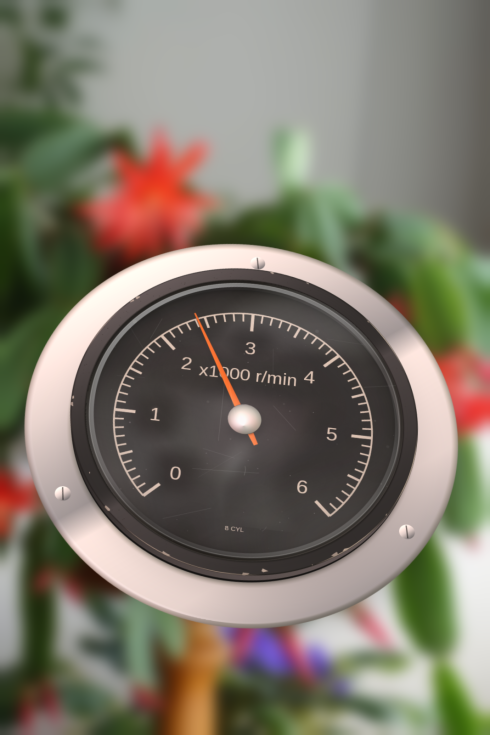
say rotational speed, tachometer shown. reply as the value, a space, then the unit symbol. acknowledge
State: 2400 rpm
